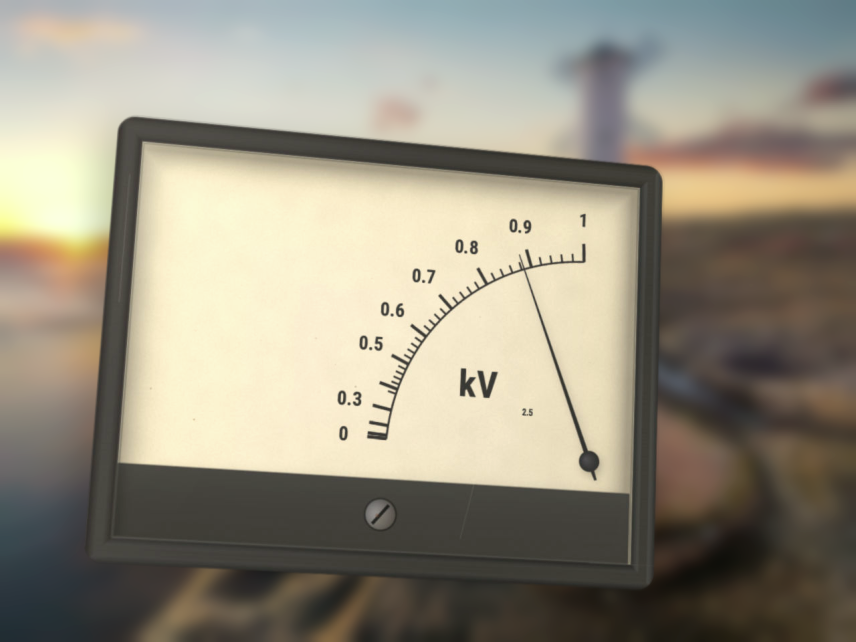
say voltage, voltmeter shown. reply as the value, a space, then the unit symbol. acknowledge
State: 0.88 kV
